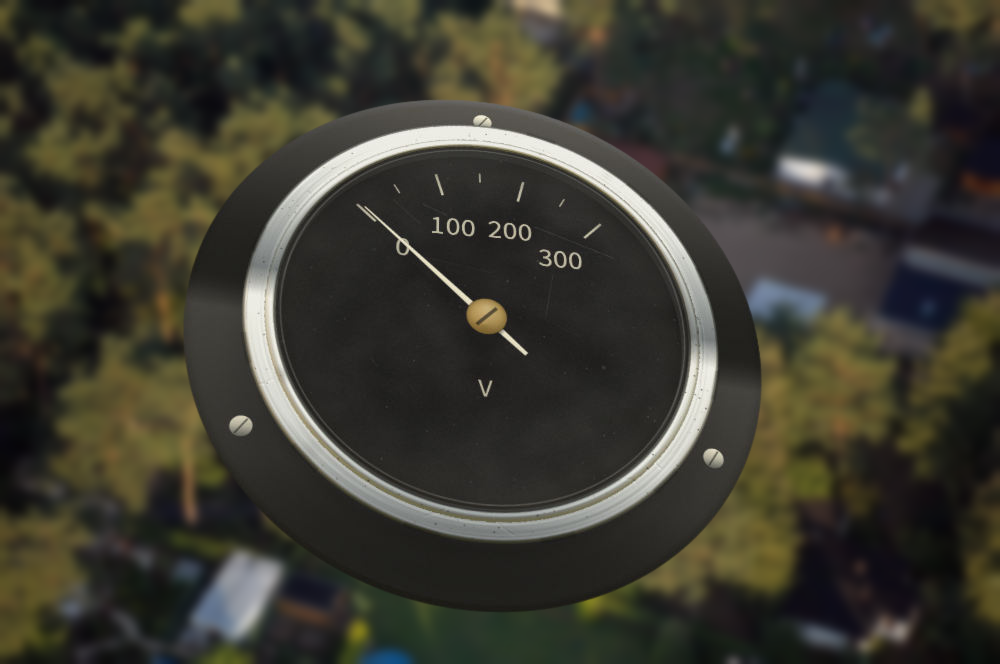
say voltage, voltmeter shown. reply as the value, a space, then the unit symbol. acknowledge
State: 0 V
